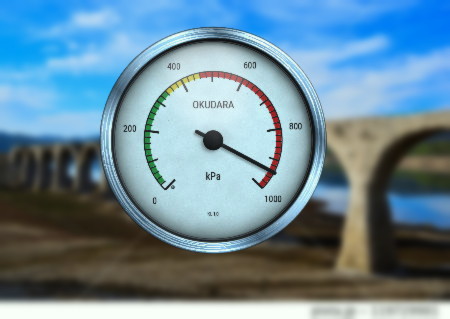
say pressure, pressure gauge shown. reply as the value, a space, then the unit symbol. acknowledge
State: 940 kPa
